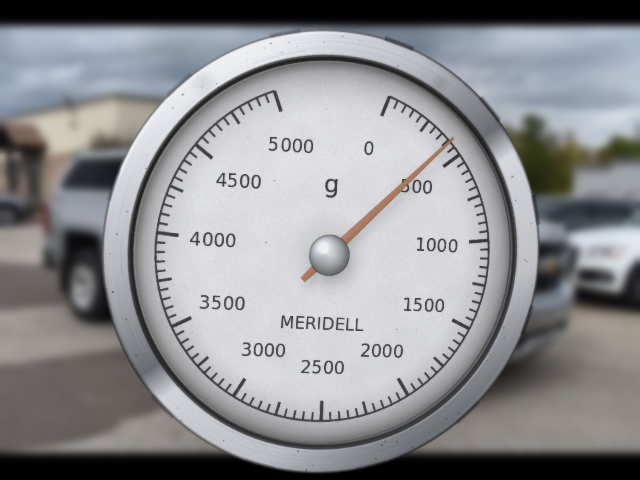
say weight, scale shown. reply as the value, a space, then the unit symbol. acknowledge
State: 400 g
